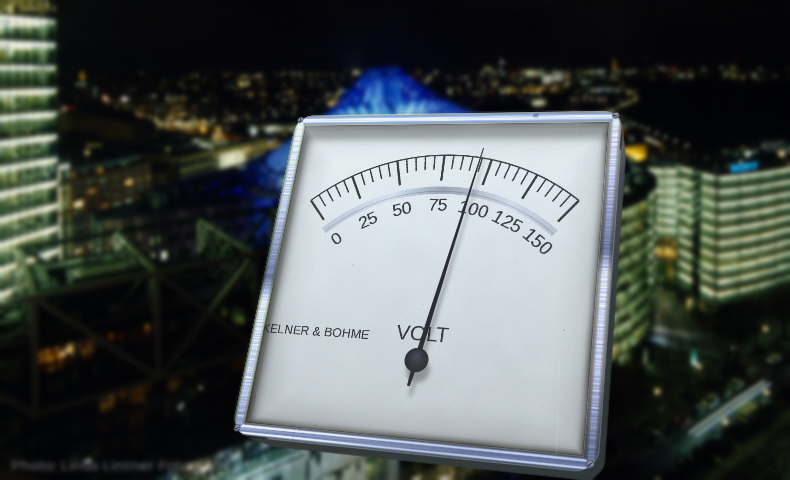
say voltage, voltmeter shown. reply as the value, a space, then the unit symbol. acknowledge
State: 95 V
